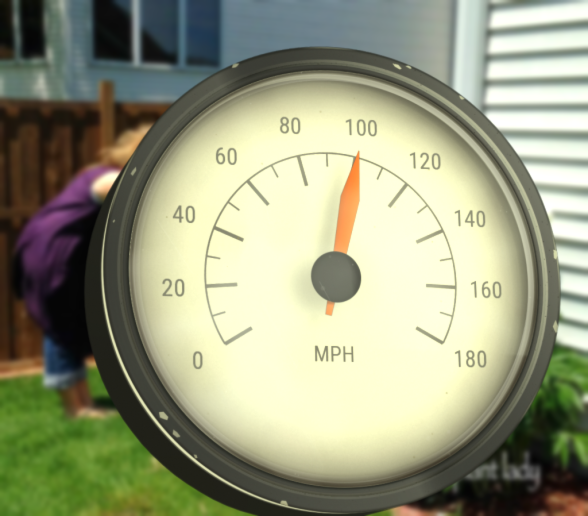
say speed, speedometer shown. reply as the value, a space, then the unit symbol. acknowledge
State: 100 mph
